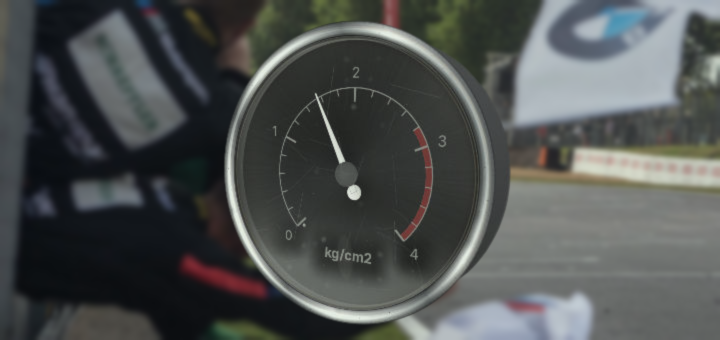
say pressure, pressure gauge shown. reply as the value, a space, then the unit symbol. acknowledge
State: 1.6 kg/cm²
